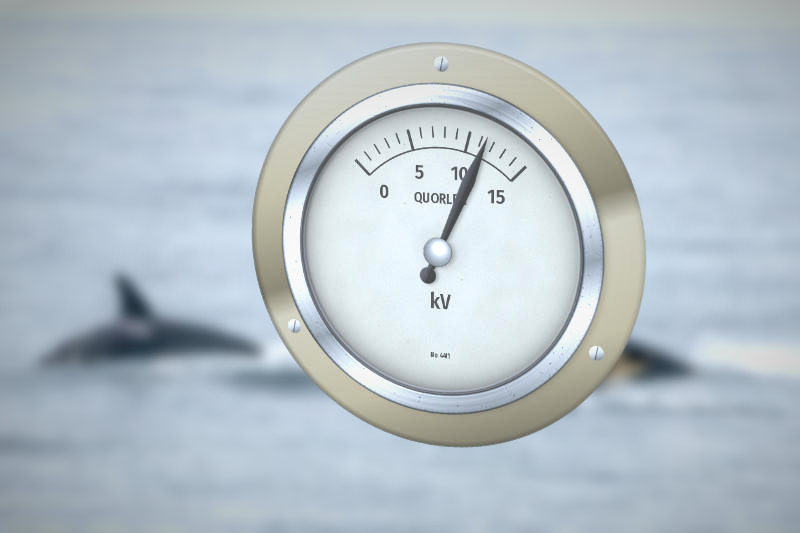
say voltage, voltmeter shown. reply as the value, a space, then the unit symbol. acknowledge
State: 11.5 kV
